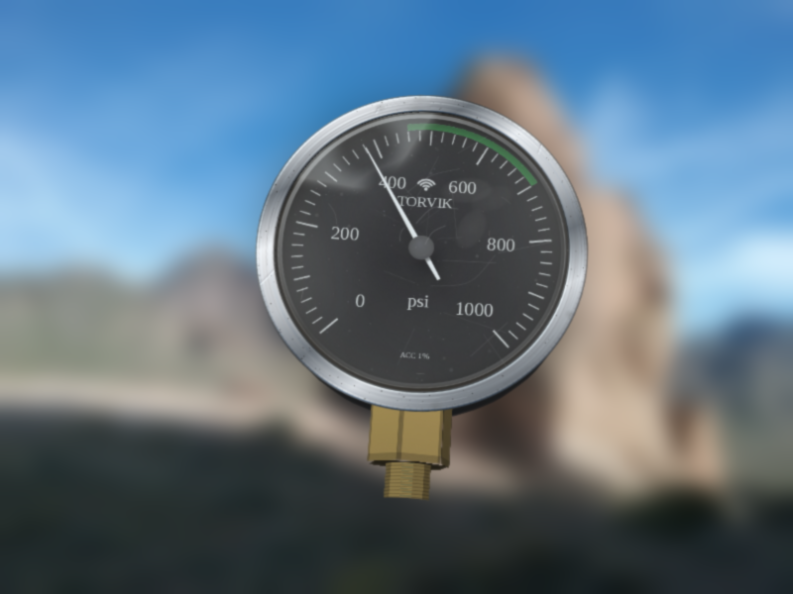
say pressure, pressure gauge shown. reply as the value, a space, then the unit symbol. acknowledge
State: 380 psi
